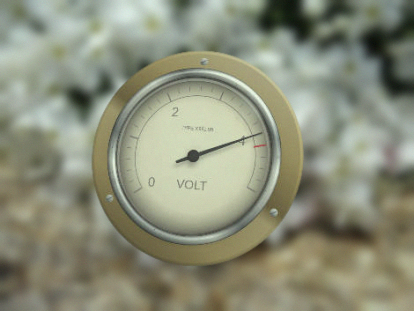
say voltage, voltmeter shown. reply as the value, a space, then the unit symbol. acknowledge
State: 4 V
